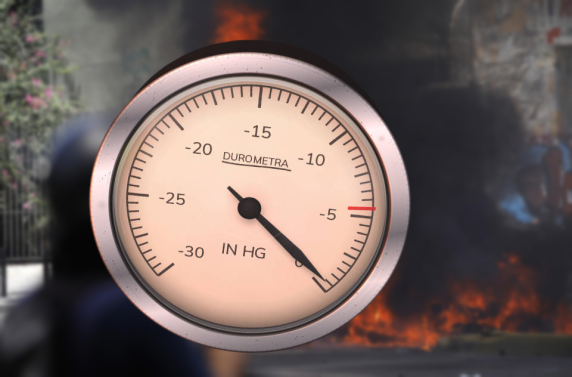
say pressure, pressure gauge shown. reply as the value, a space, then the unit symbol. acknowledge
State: -0.5 inHg
